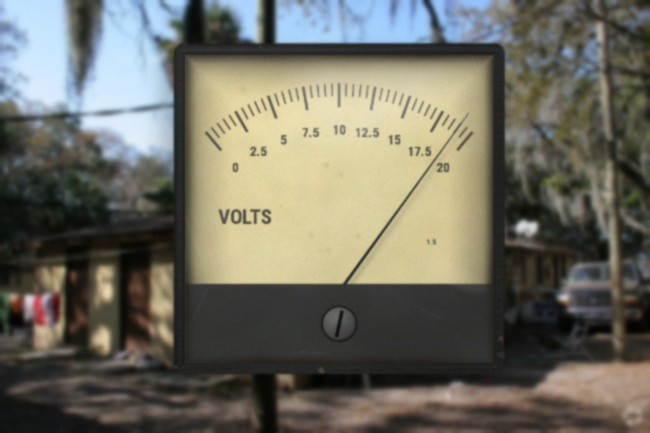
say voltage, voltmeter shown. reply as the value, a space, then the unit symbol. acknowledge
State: 19 V
